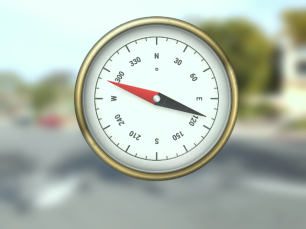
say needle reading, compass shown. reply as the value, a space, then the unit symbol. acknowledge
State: 290 °
